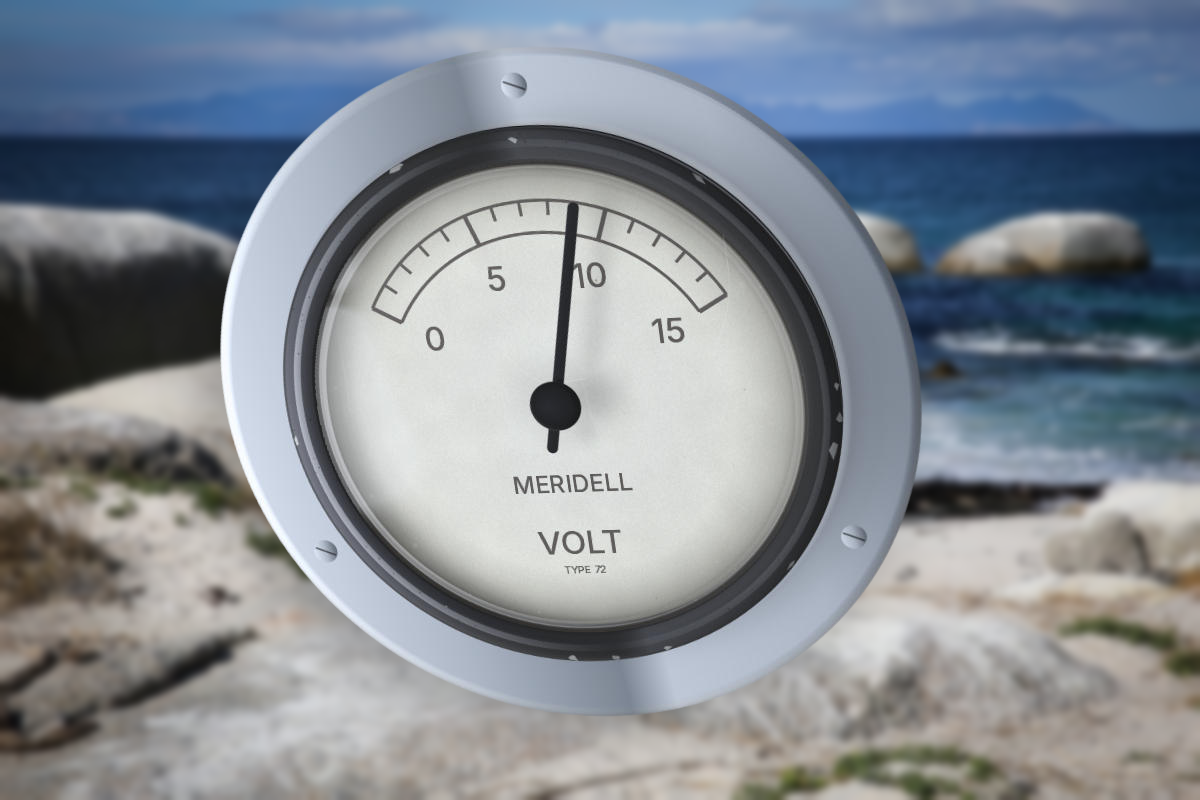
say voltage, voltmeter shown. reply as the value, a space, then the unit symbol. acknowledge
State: 9 V
